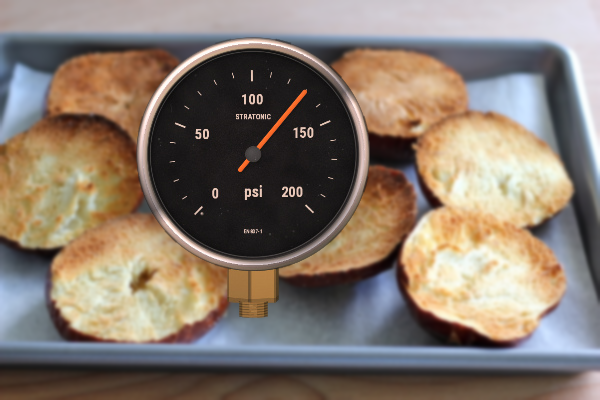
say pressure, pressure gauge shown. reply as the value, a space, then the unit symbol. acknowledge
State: 130 psi
